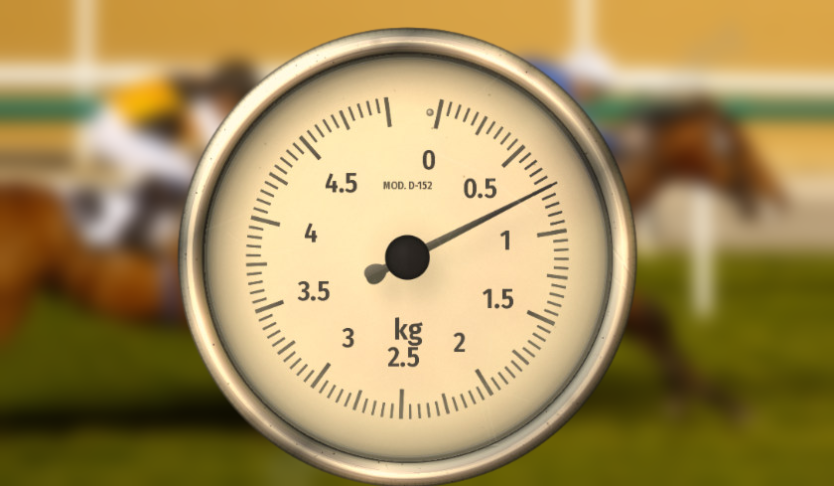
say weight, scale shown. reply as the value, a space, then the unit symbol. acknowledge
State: 0.75 kg
